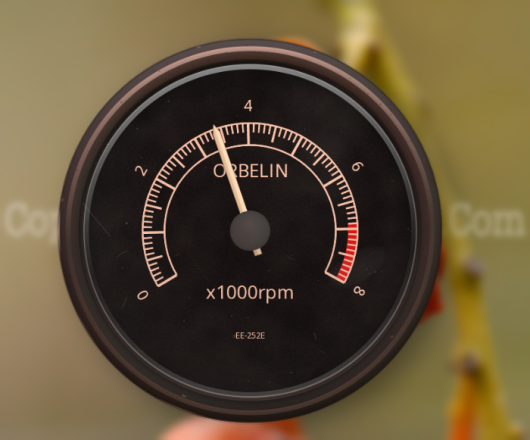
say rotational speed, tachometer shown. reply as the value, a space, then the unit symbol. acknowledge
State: 3400 rpm
